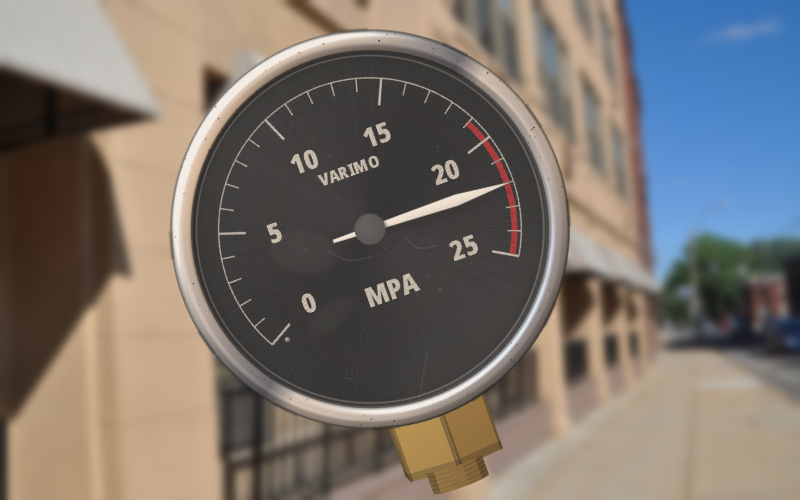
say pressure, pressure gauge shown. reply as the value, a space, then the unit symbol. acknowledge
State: 22 MPa
